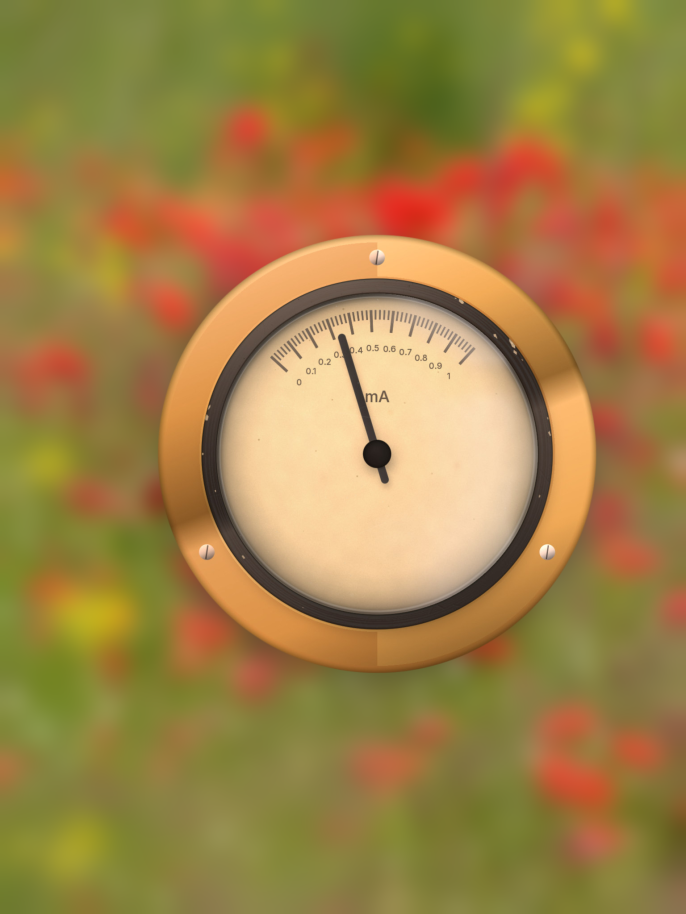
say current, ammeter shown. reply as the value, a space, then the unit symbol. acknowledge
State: 0.34 mA
